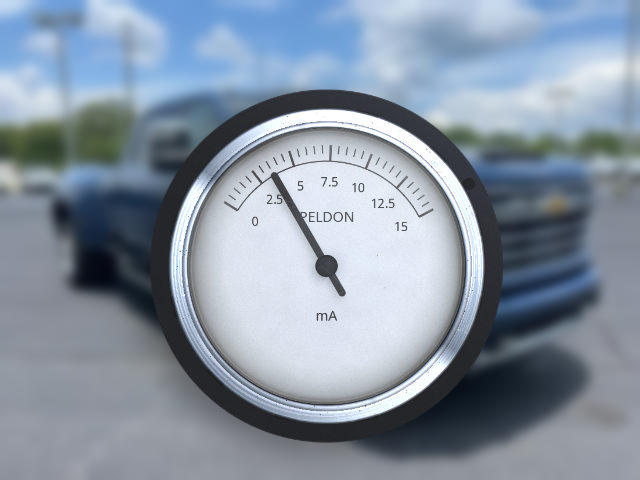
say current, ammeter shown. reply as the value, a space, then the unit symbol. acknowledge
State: 3.5 mA
